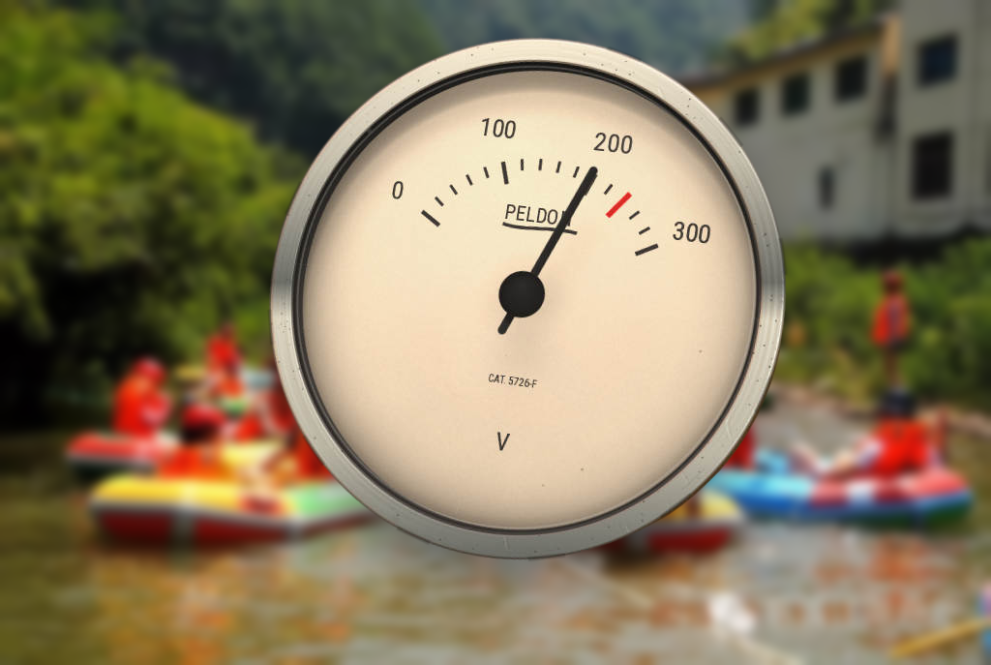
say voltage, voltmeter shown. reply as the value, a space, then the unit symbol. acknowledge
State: 200 V
